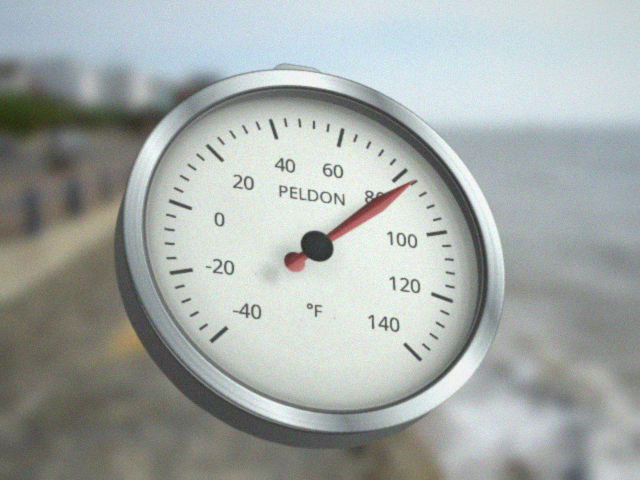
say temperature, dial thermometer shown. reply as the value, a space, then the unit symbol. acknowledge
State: 84 °F
